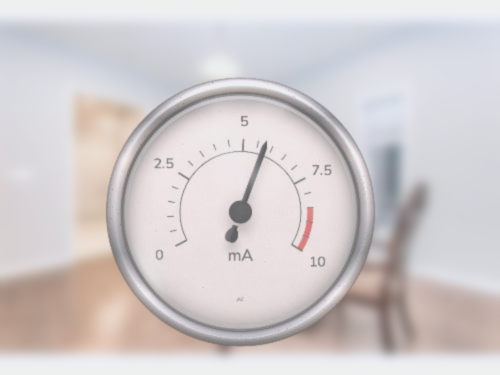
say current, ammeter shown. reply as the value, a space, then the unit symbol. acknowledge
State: 5.75 mA
